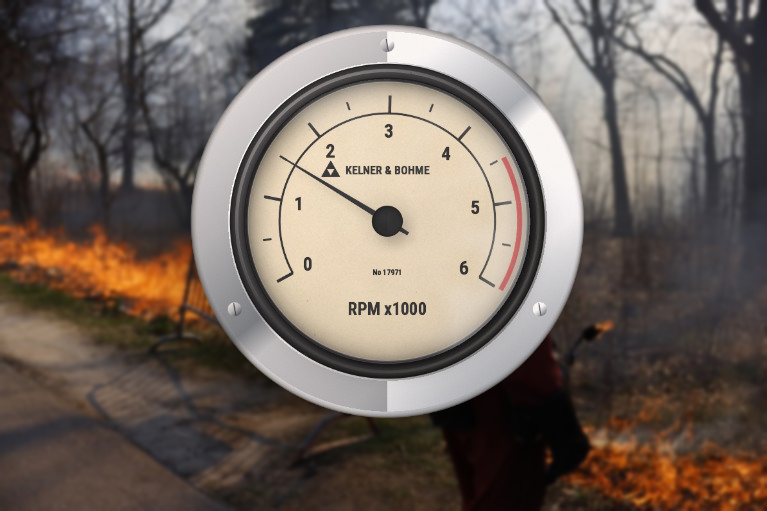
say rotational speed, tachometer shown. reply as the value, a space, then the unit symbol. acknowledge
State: 1500 rpm
